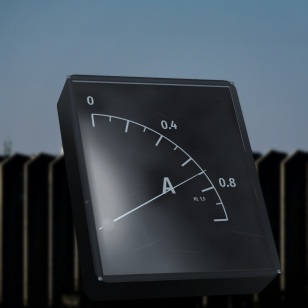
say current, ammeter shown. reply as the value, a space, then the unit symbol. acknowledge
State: 0.7 A
